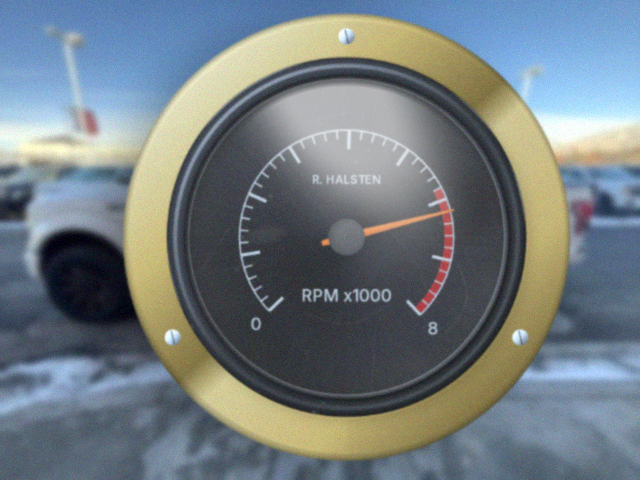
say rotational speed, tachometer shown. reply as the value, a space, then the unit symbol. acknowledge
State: 6200 rpm
